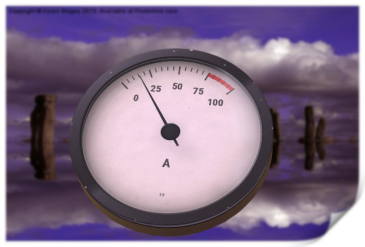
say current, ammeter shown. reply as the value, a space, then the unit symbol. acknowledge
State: 15 A
